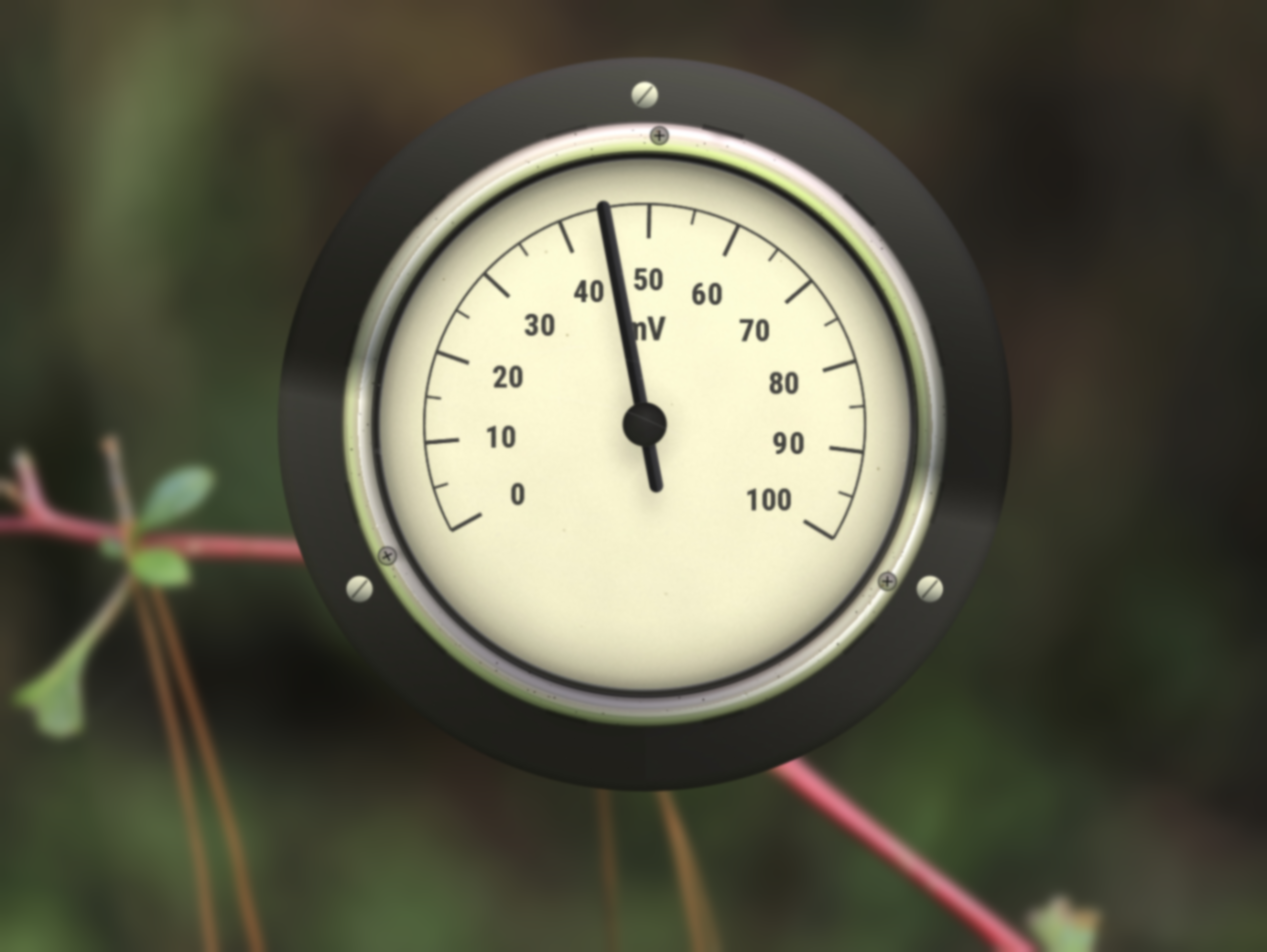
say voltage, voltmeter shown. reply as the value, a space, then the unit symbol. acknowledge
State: 45 mV
